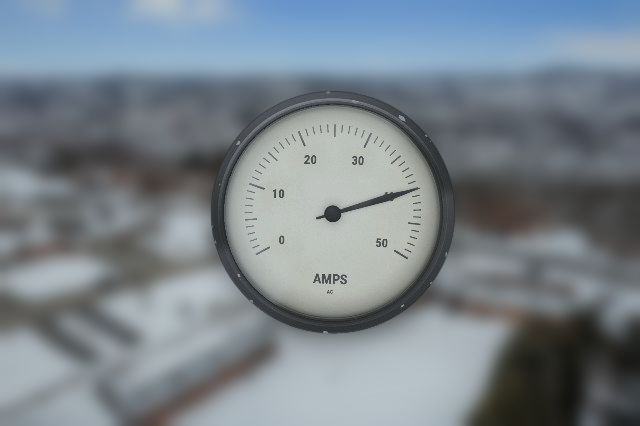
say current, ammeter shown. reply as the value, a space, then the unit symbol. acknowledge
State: 40 A
